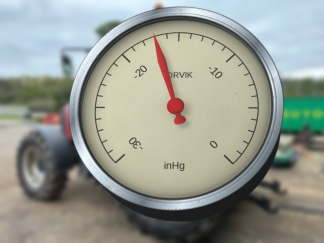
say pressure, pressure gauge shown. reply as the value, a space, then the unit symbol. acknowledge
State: -17 inHg
